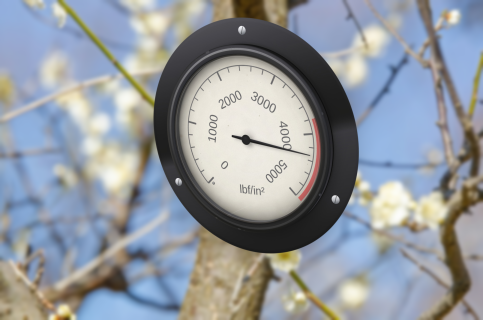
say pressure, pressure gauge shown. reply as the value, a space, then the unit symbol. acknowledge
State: 4300 psi
